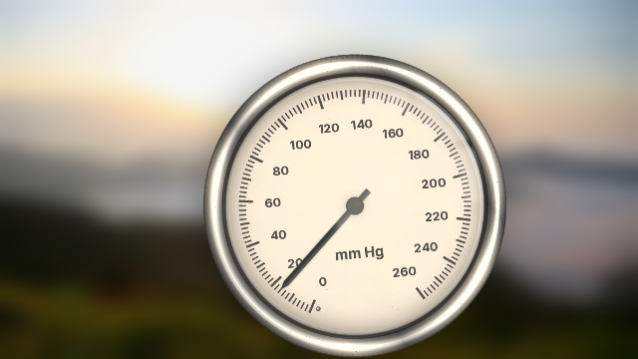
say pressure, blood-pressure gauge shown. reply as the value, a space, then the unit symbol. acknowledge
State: 16 mmHg
